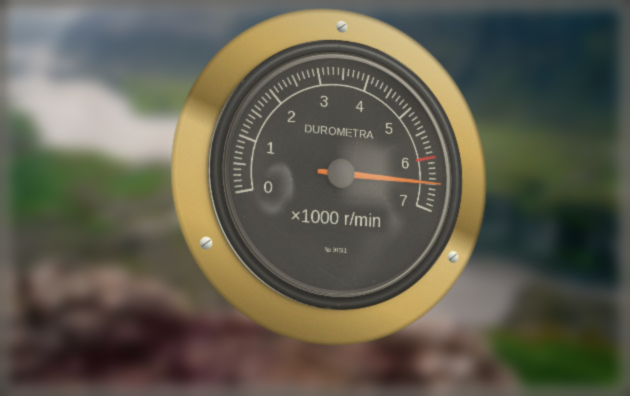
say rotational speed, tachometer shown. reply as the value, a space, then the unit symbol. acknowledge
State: 6500 rpm
